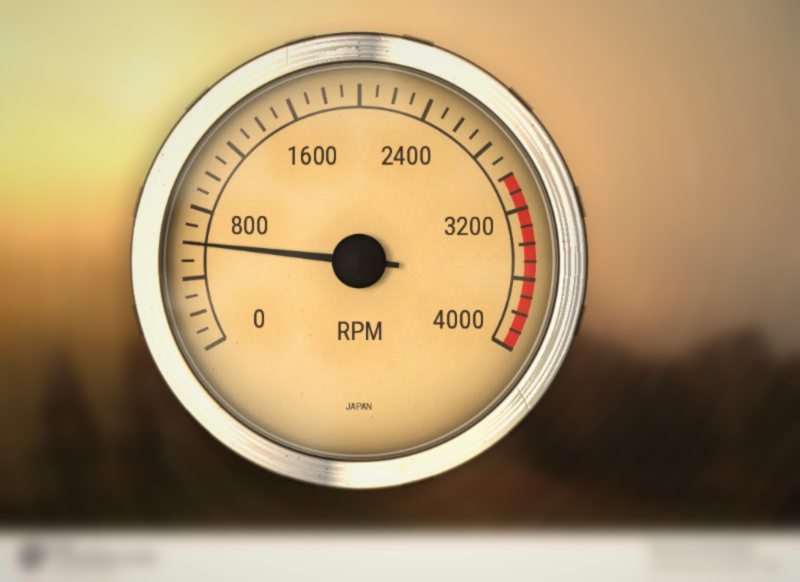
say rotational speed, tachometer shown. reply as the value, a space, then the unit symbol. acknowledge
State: 600 rpm
